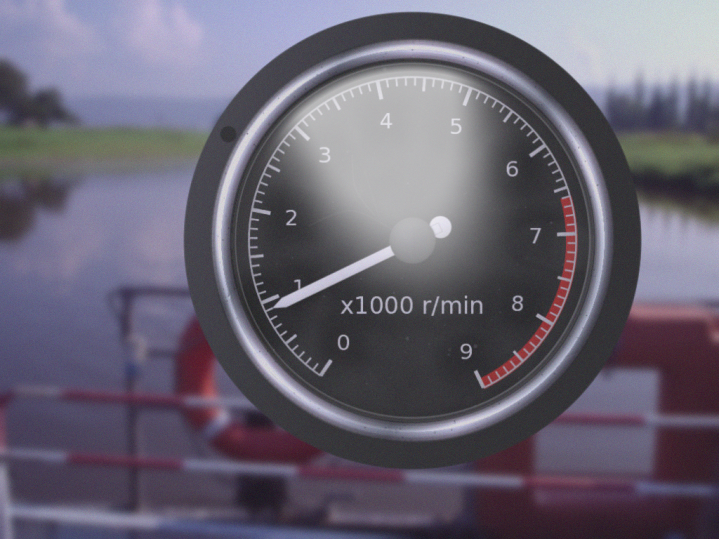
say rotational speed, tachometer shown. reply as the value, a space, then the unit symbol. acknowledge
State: 900 rpm
